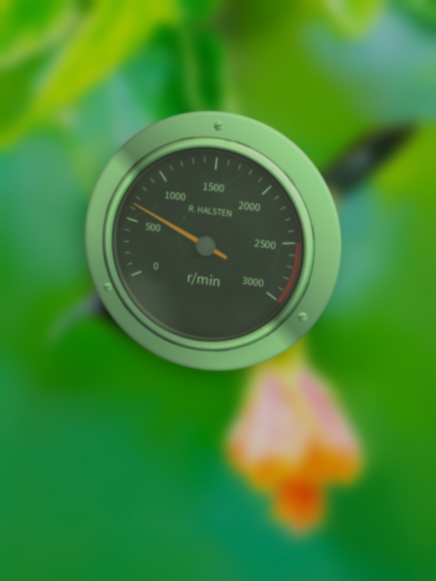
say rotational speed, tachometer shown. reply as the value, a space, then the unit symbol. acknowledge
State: 650 rpm
